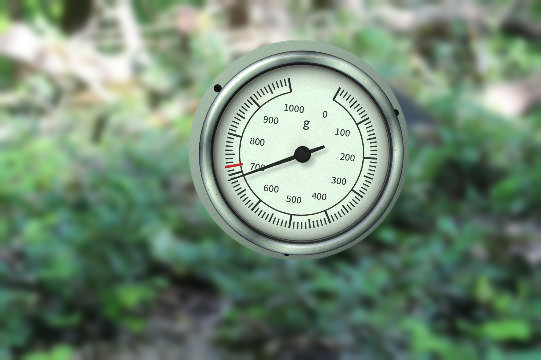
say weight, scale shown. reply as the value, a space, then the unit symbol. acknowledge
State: 690 g
